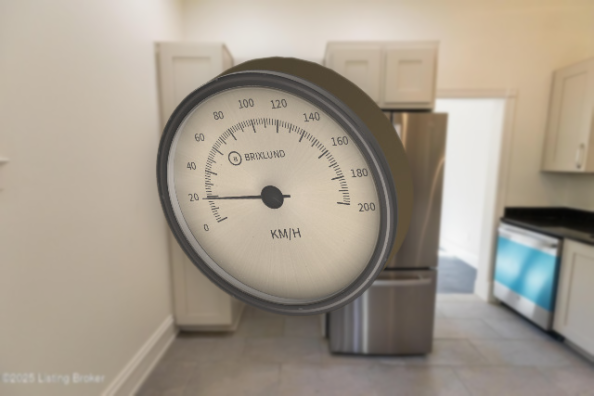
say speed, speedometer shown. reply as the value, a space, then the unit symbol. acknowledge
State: 20 km/h
